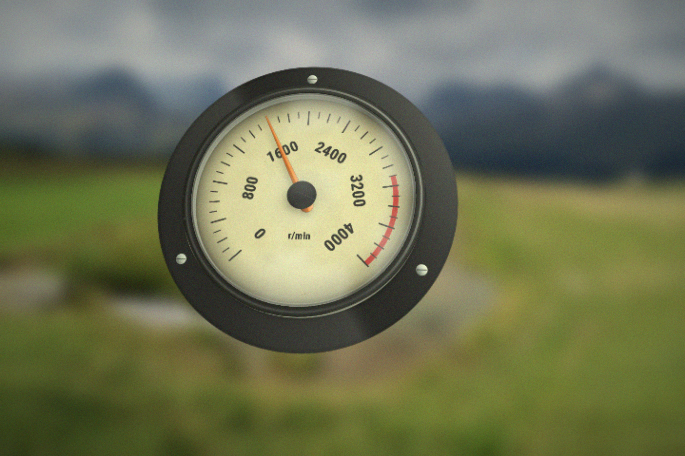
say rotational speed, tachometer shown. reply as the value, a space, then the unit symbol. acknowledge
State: 1600 rpm
